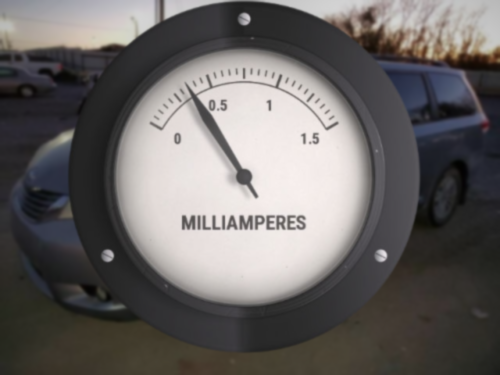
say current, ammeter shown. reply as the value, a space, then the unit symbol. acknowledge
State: 0.35 mA
